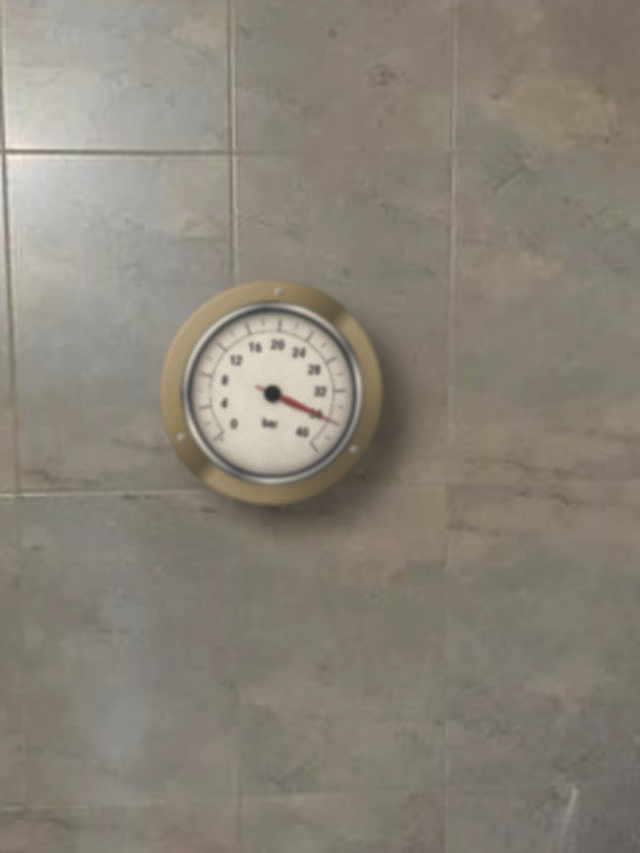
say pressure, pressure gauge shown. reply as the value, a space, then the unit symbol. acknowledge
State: 36 bar
